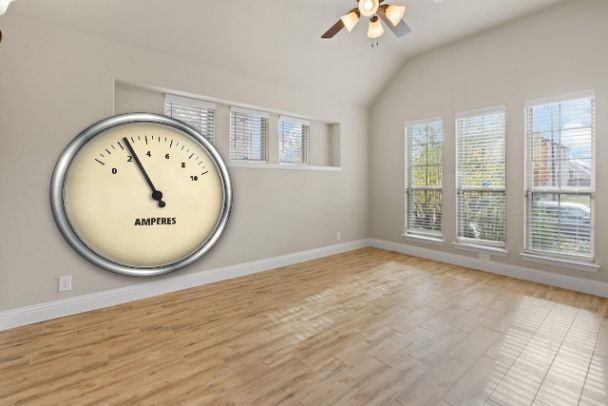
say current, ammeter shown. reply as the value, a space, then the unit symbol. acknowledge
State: 2.5 A
